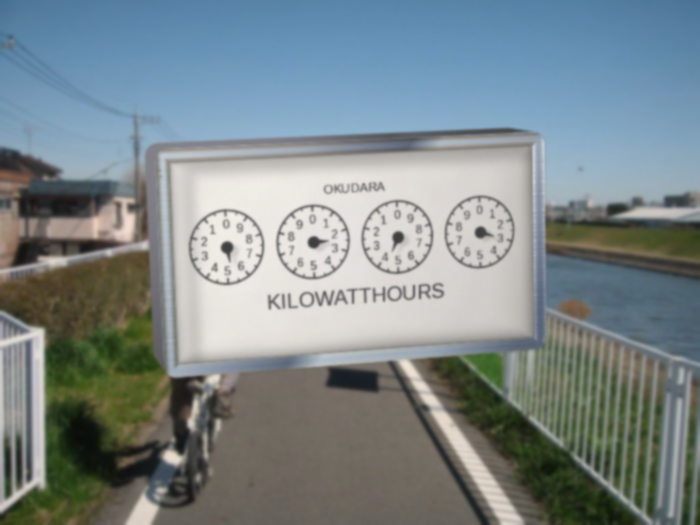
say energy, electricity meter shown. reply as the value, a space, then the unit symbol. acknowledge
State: 5243 kWh
